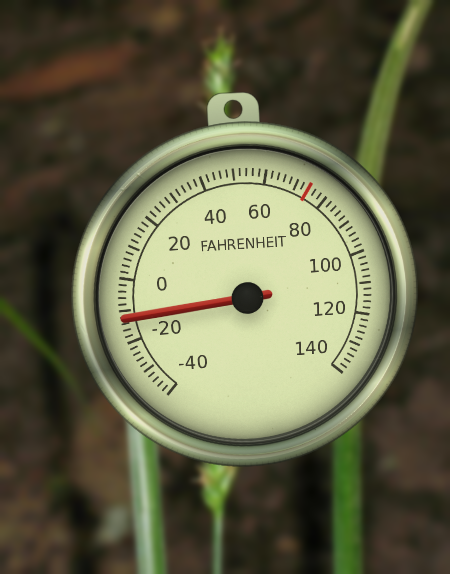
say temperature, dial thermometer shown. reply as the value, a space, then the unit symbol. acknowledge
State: -12 °F
